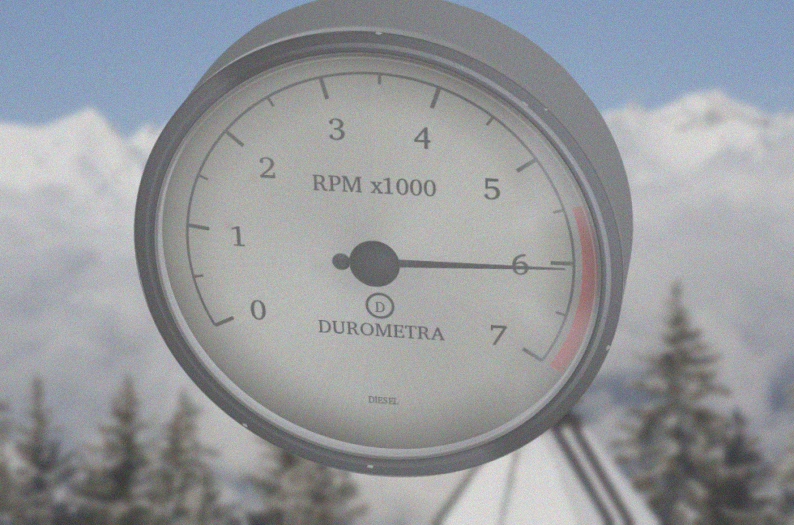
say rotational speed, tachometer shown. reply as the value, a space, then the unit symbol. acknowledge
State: 6000 rpm
